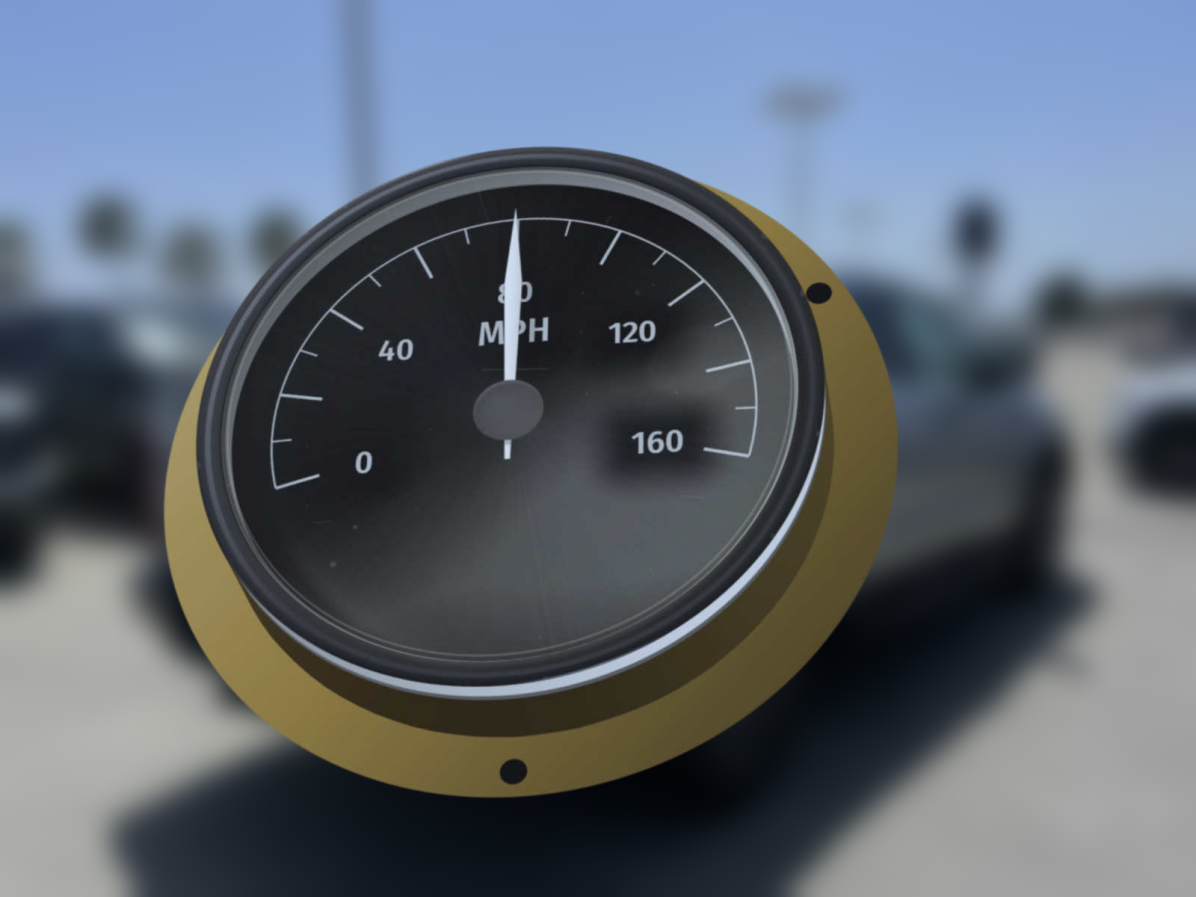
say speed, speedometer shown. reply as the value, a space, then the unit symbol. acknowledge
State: 80 mph
